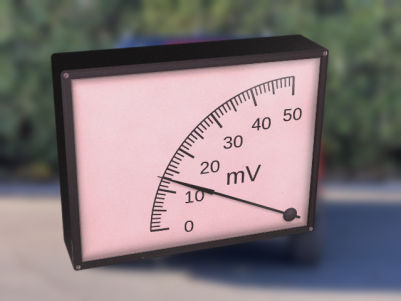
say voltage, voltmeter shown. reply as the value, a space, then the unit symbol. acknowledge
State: 13 mV
